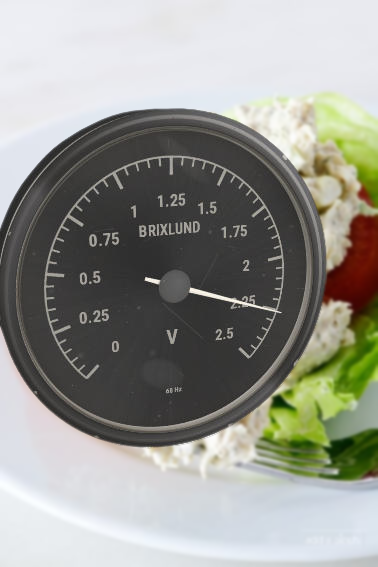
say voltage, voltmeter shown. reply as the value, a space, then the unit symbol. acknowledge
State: 2.25 V
